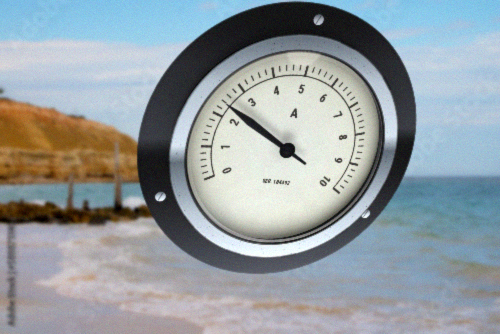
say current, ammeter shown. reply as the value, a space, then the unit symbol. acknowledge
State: 2.4 A
